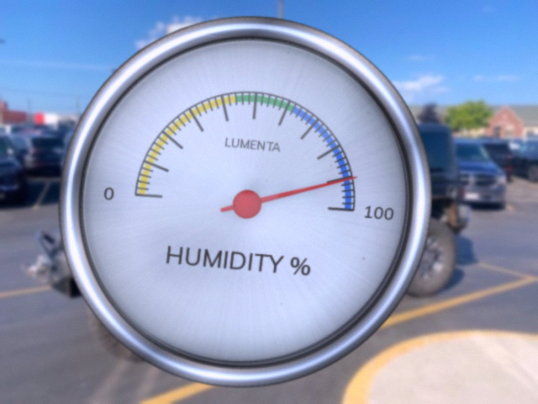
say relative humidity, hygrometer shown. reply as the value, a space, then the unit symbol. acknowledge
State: 90 %
